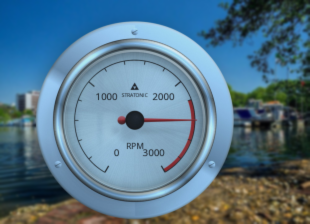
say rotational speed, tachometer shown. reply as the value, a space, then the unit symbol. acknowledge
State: 2400 rpm
